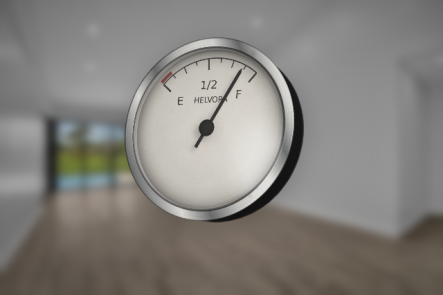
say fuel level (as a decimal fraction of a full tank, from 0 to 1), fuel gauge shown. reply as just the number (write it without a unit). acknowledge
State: 0.875
